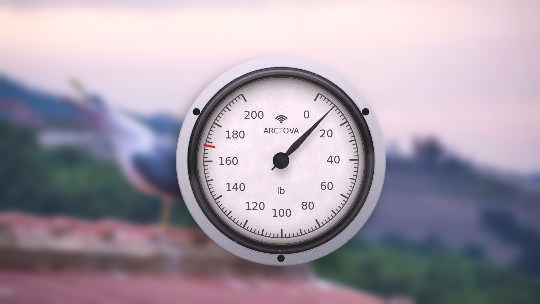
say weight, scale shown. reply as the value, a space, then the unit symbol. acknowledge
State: 10 lb
